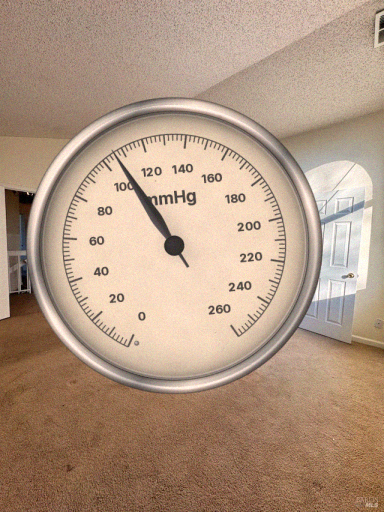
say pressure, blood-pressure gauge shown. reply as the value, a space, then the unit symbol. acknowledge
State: 106 mmHg
